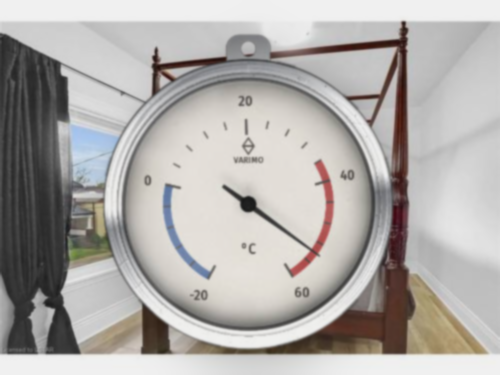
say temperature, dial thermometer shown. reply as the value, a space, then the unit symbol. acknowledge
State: 54 °C
